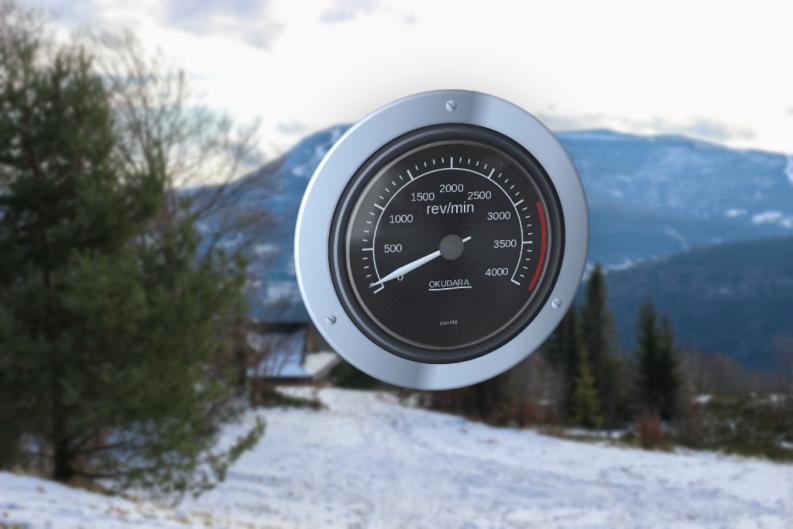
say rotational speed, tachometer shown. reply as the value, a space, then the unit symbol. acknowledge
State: 100 rpm
